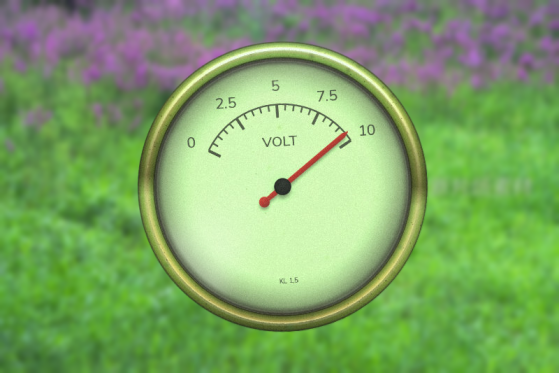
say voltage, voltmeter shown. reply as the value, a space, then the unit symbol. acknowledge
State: 9.5 V
